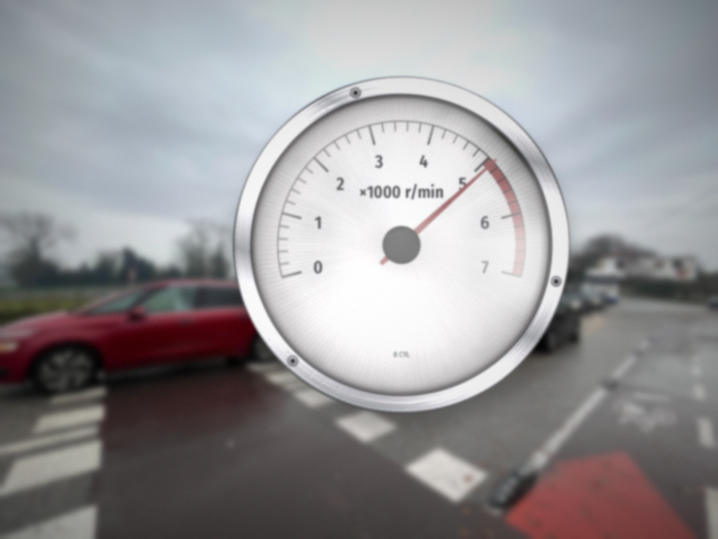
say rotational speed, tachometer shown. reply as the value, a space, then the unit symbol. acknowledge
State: 5100 rpm
